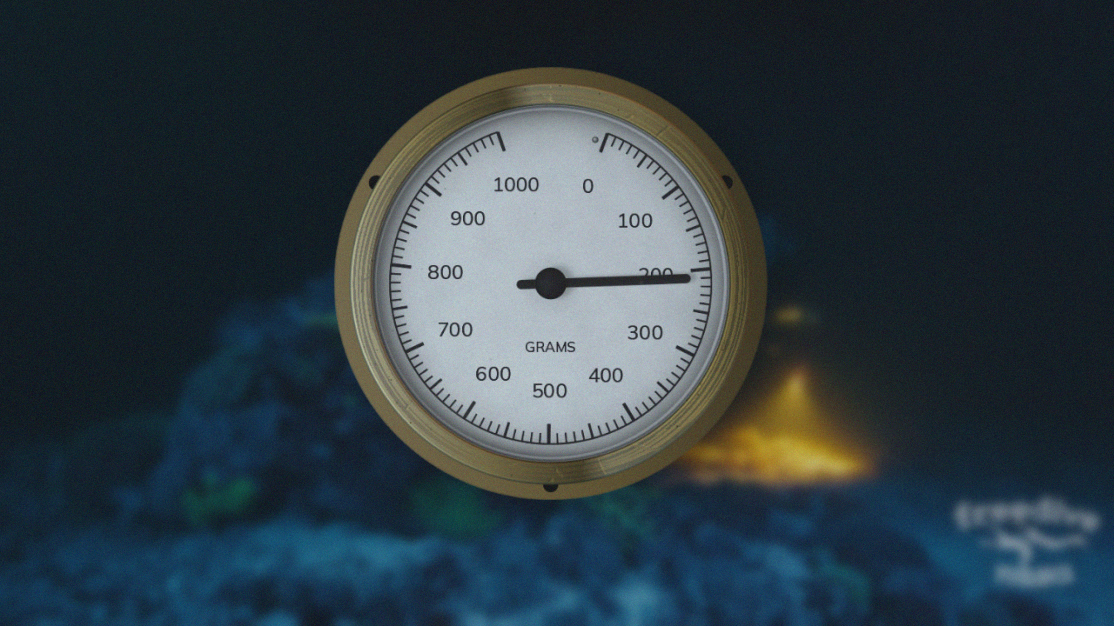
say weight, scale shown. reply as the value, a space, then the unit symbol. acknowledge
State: 210 g
